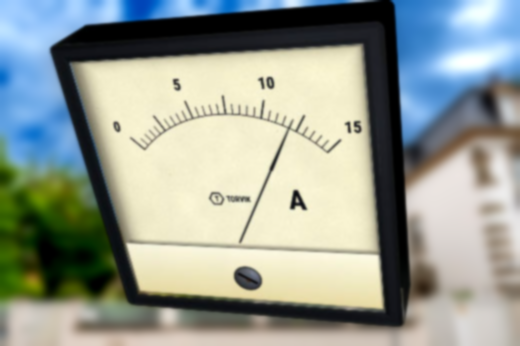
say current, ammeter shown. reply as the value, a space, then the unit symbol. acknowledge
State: 12 A
